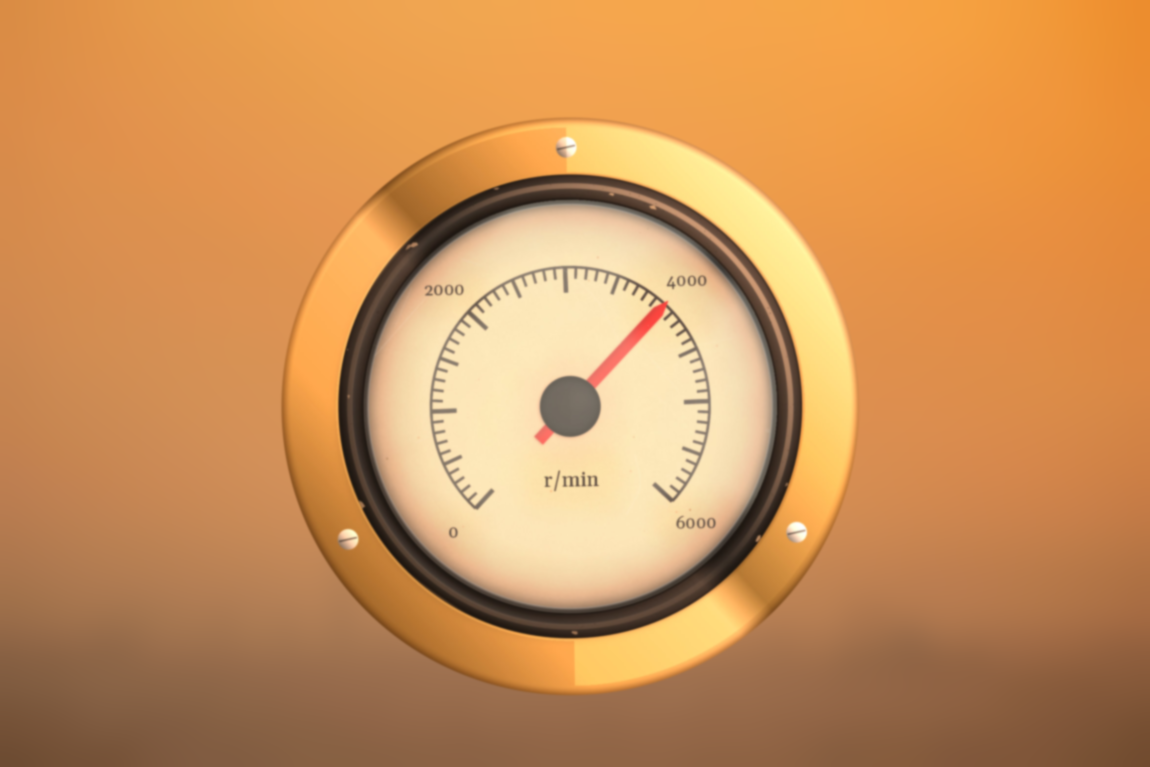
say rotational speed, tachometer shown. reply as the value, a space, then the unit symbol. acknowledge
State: 4000 rpm
